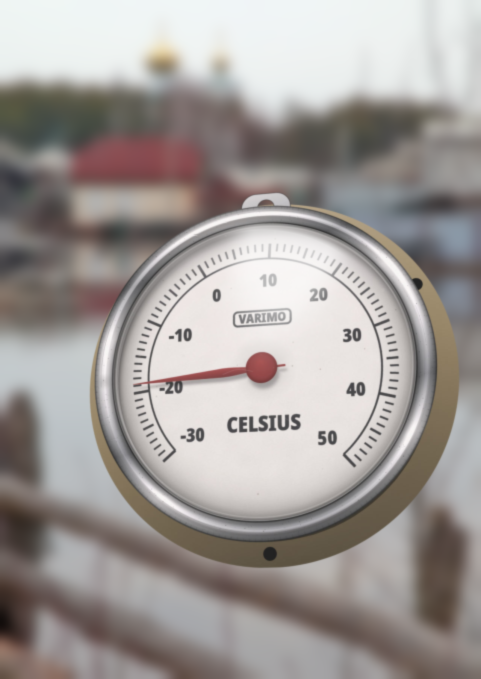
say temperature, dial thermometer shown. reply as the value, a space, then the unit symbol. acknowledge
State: -19 °C
